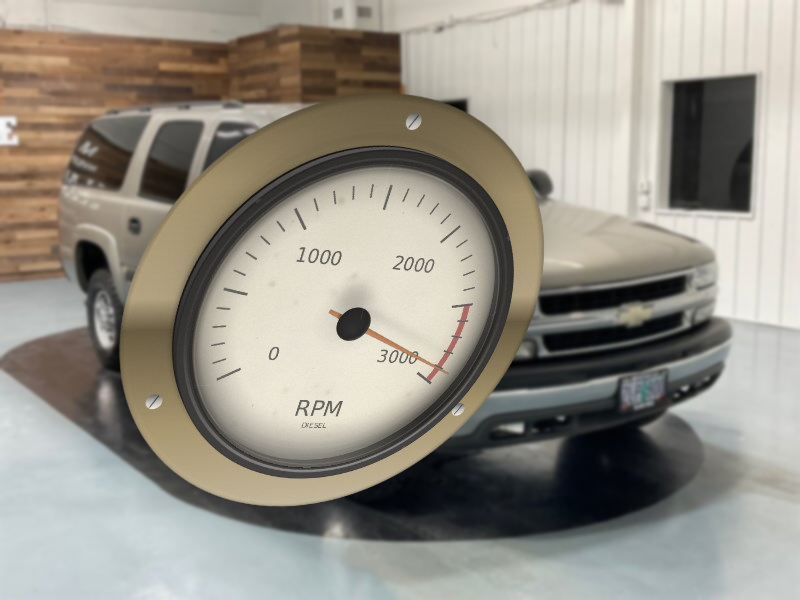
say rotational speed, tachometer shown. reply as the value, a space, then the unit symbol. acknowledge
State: 2900 rpm
